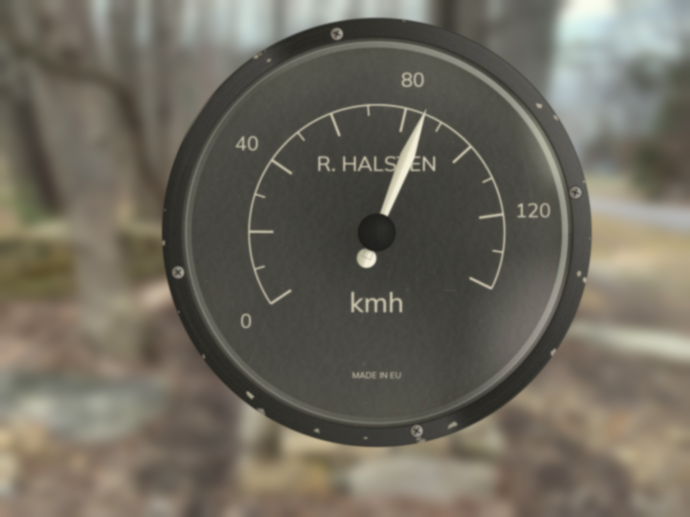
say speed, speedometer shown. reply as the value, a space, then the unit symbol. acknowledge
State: 85 km/h
